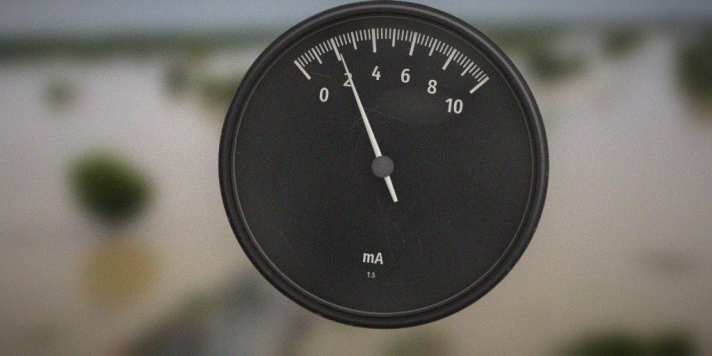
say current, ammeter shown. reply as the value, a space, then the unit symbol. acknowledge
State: 2.2 mA
